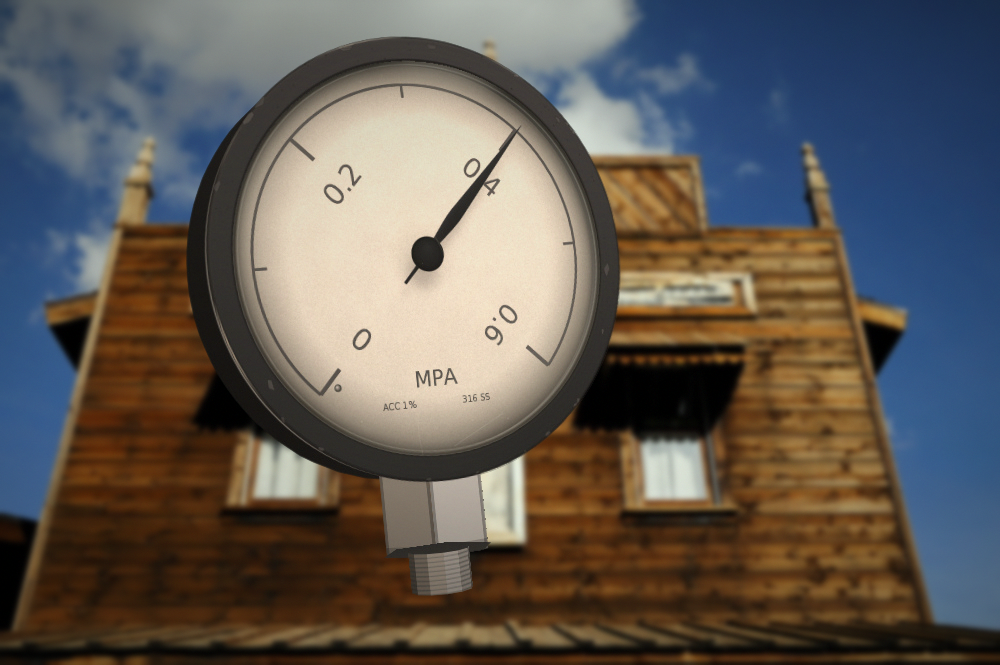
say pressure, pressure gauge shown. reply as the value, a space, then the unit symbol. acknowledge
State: 0.4 MPa
